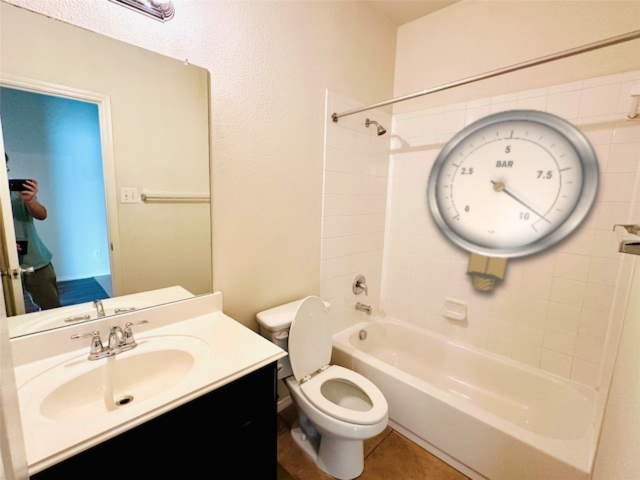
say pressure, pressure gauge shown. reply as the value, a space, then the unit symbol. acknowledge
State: 9.5 bar
